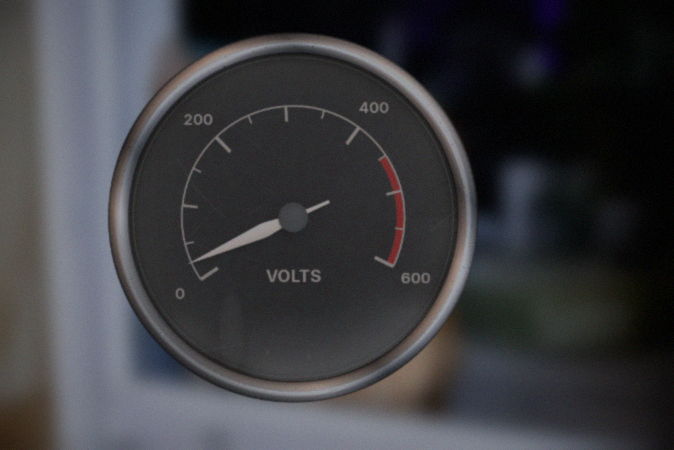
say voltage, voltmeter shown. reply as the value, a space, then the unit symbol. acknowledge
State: 25 V
